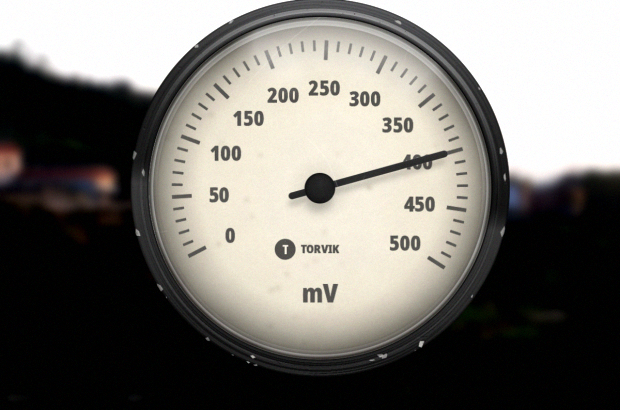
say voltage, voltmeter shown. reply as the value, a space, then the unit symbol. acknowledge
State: 400 mV
